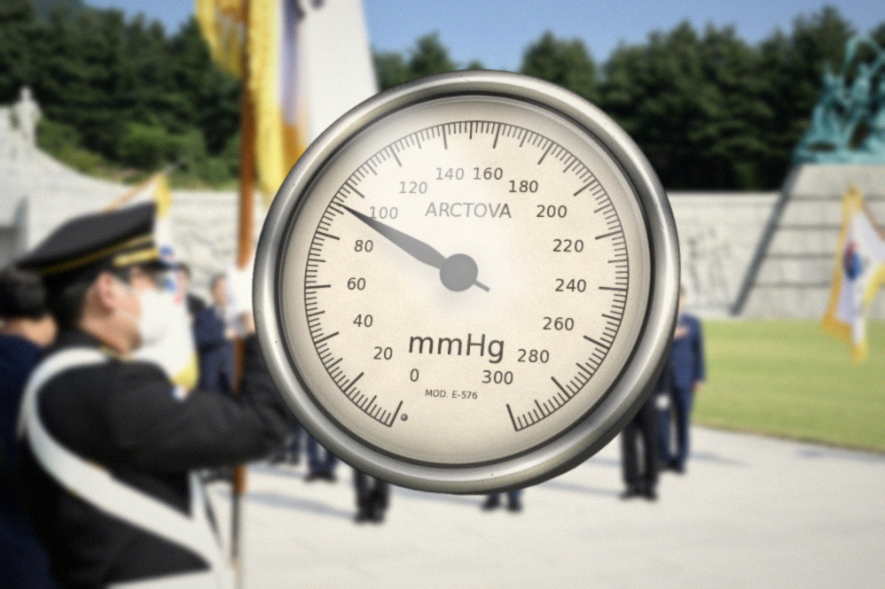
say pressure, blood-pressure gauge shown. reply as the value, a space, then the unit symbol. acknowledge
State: 92 mmHg
